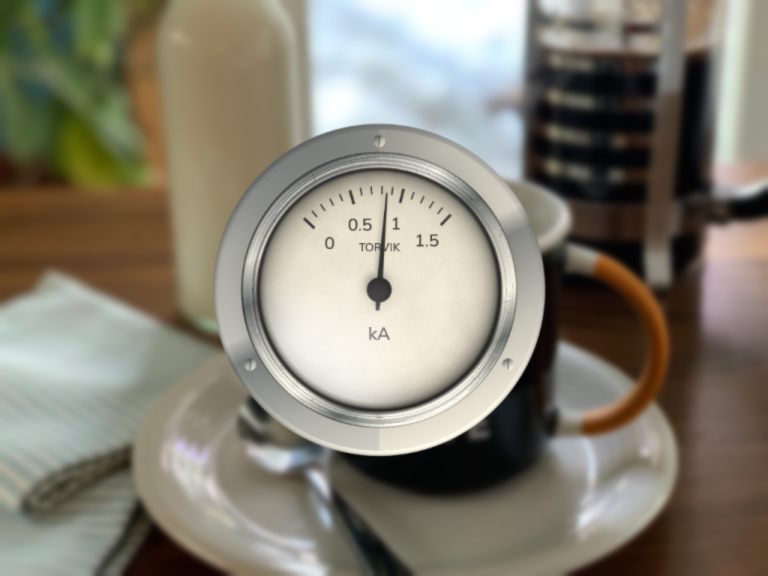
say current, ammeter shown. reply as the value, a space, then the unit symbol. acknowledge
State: 0.85 kA
